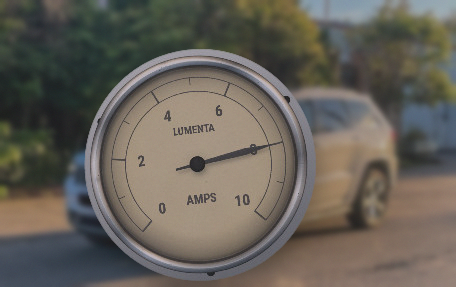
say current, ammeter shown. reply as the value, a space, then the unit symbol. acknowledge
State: 8 A
